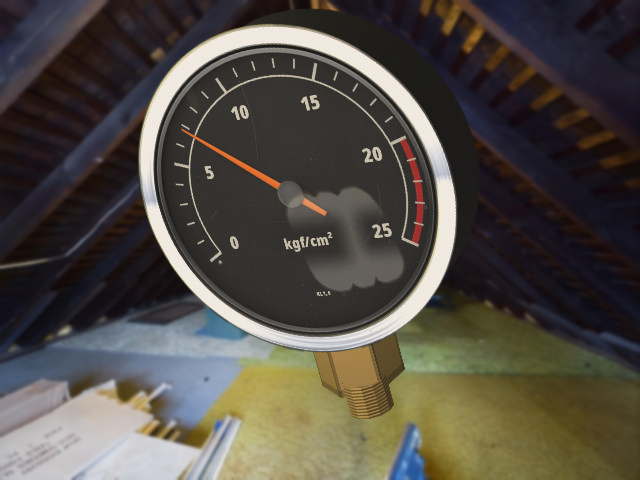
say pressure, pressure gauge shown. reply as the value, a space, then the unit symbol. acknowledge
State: 7 kg/cm²
